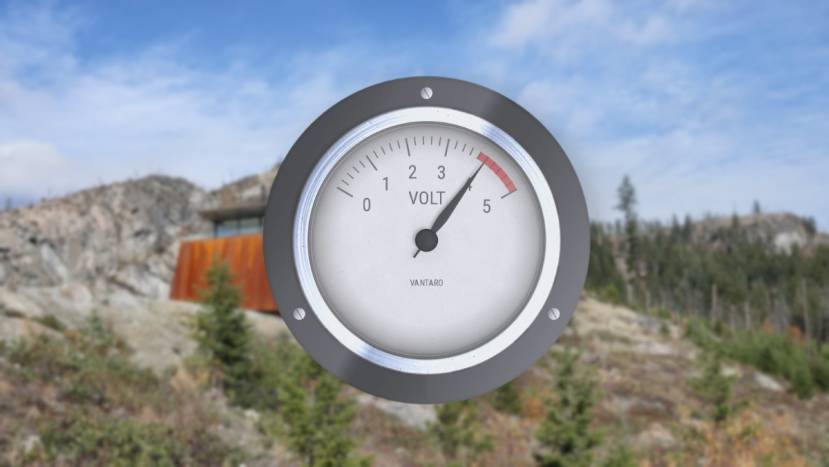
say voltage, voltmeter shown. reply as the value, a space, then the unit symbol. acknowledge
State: 4 V
